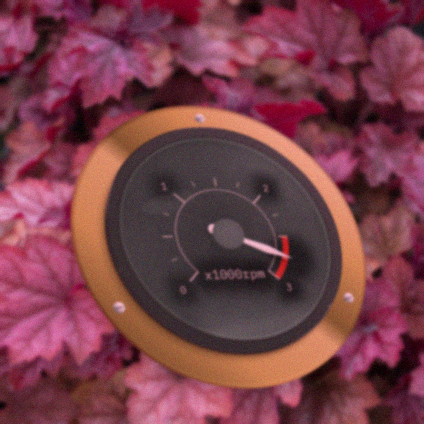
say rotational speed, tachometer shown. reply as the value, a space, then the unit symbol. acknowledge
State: 2750 rpm
